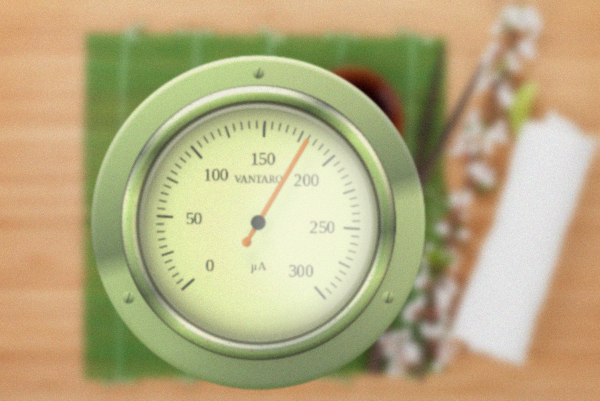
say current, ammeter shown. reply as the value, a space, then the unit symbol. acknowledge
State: 180 µA
